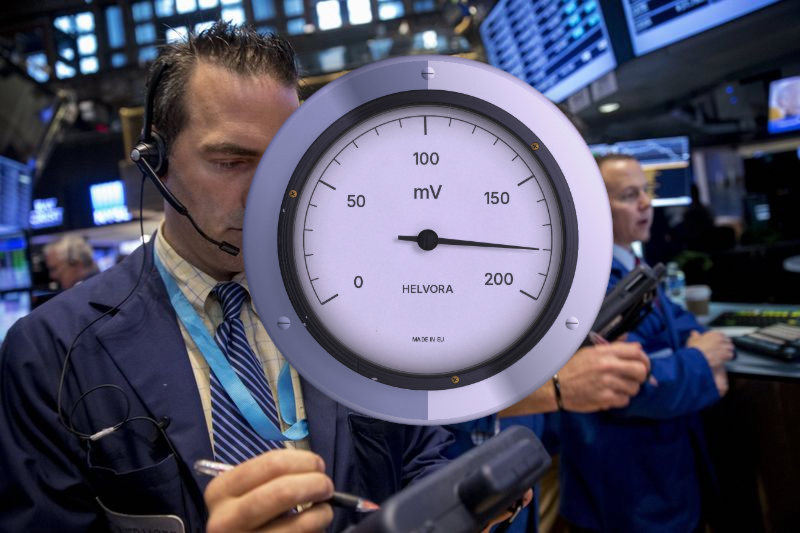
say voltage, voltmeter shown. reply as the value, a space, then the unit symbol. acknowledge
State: 180 mV
